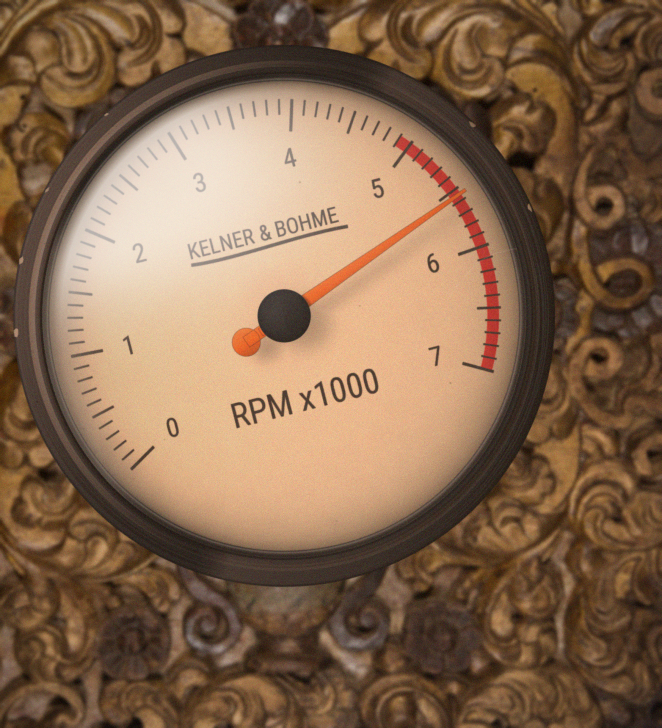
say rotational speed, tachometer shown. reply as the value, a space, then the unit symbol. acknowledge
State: 5550 rpm
